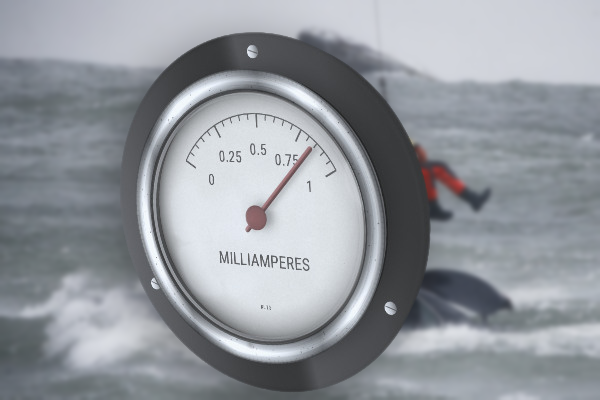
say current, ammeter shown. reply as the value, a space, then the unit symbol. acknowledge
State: 0.85 mA
